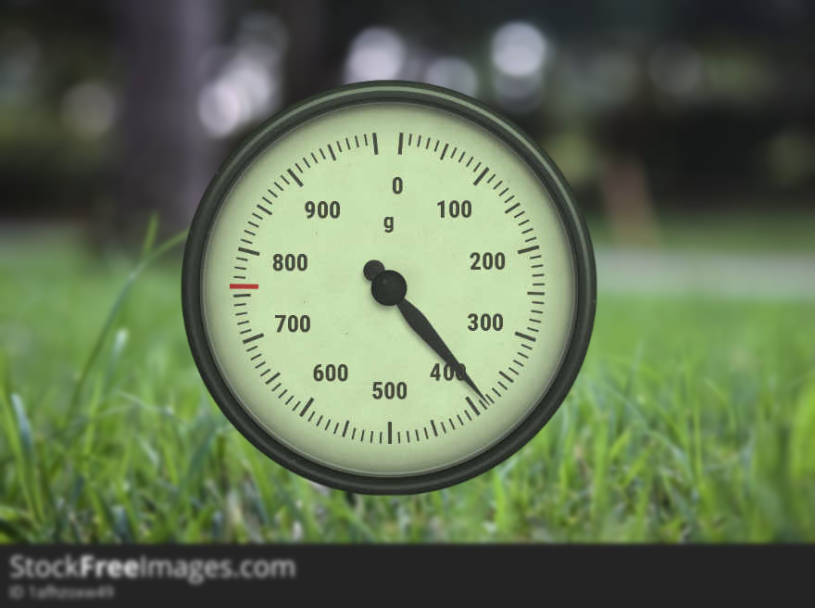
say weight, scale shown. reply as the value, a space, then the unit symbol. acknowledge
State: 385 g
